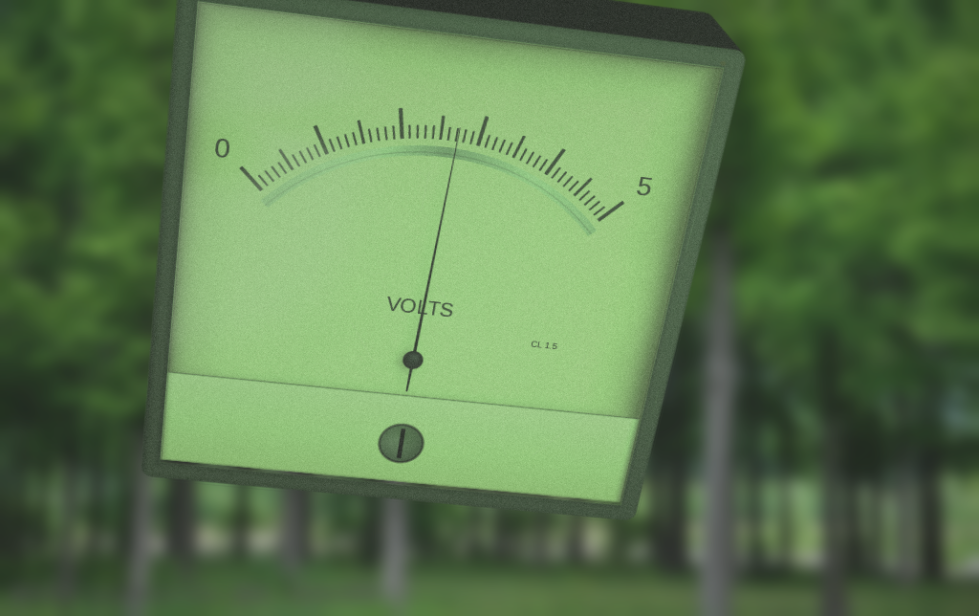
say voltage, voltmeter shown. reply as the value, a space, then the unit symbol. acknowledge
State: 2.7 V
